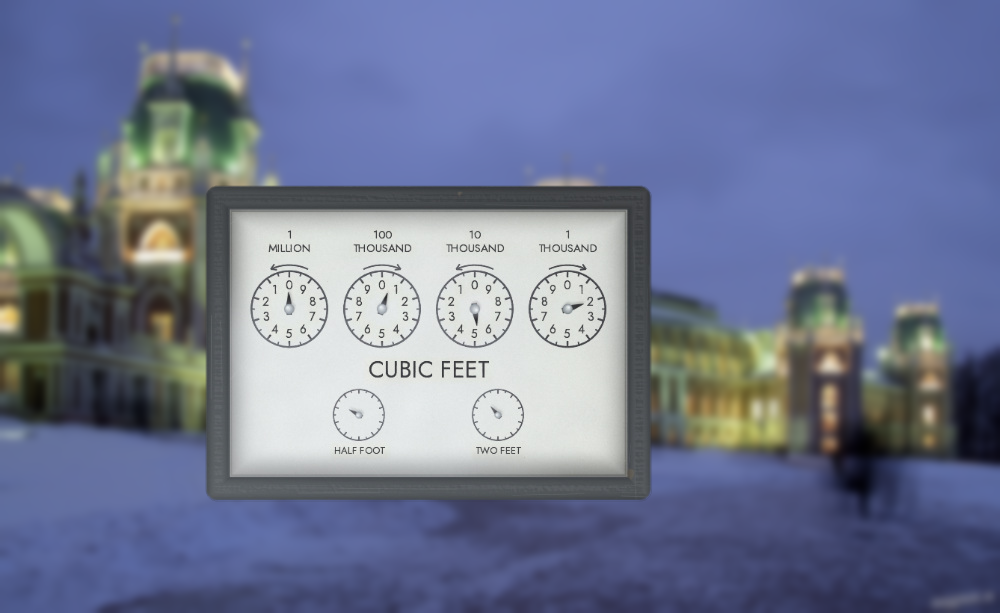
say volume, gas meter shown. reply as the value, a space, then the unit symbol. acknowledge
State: 5200 ft³
